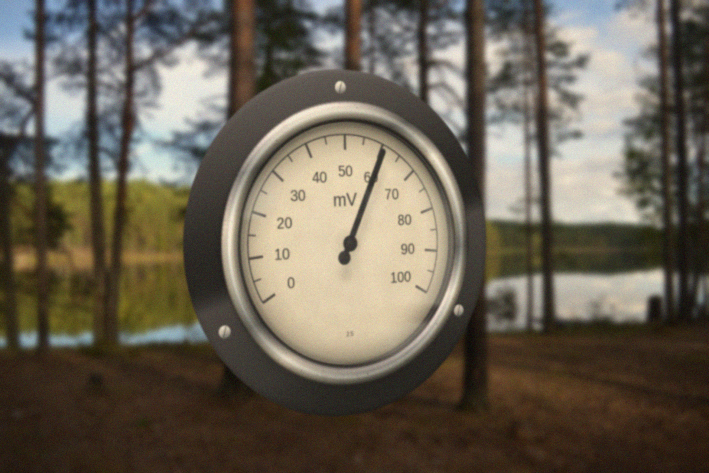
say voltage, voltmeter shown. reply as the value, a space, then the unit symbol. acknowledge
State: 60 mV
